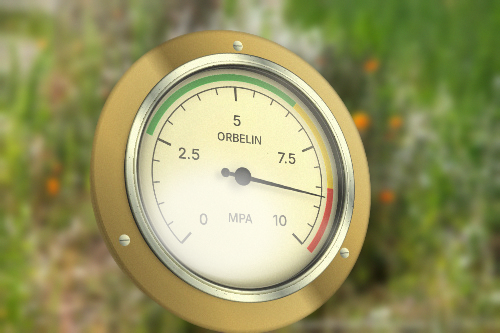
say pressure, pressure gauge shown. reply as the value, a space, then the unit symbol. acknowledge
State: 8.75 MPa
